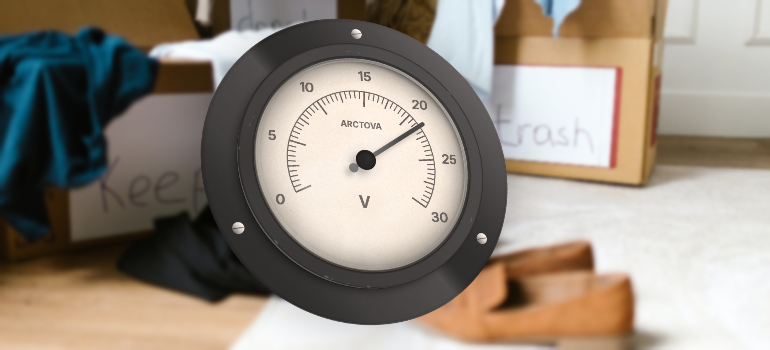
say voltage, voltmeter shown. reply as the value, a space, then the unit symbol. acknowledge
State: 21.5 V
